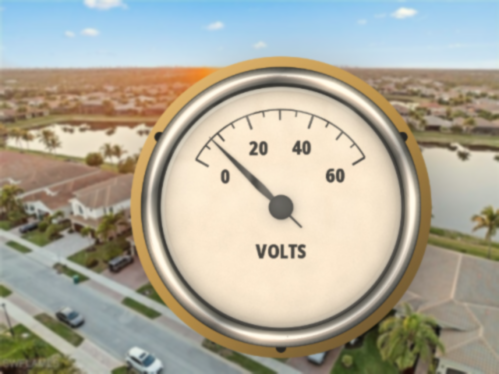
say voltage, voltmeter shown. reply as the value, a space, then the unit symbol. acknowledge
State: 7.5 V
